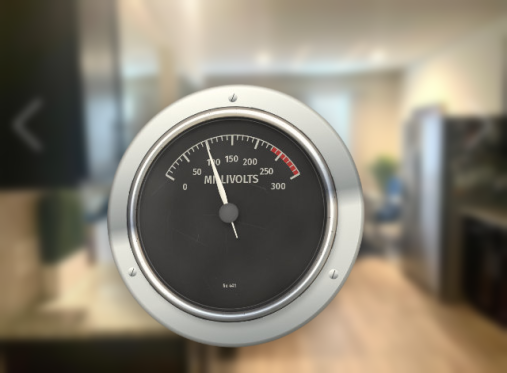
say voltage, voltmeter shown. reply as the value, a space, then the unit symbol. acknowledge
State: 100 mV
